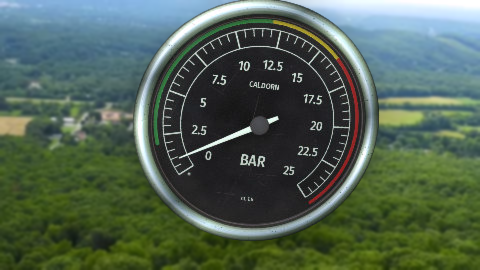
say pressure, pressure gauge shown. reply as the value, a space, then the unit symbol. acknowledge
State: 1 bar
